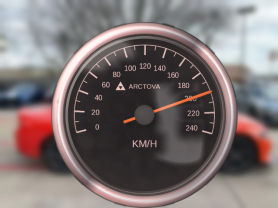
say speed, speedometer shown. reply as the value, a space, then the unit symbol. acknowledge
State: 200 km/h
